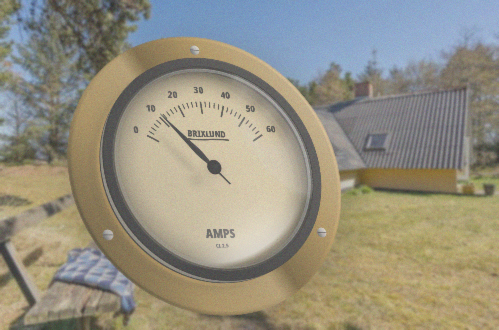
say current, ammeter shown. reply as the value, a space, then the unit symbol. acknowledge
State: 10 A
